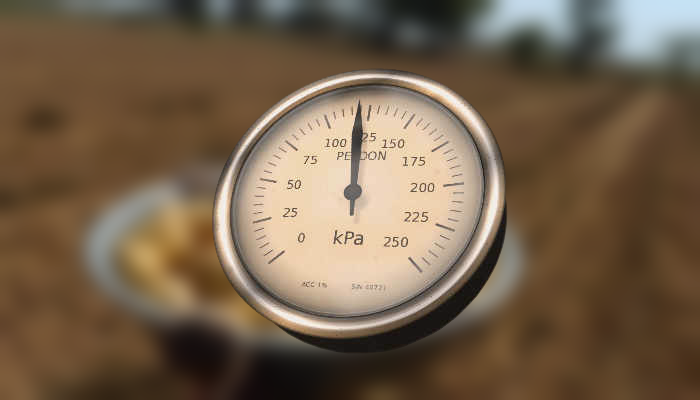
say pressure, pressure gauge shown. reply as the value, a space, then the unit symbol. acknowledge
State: 120 kPa
